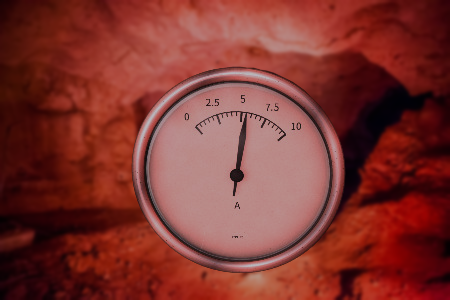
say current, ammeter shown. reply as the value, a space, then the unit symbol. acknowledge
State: 5.5 A
